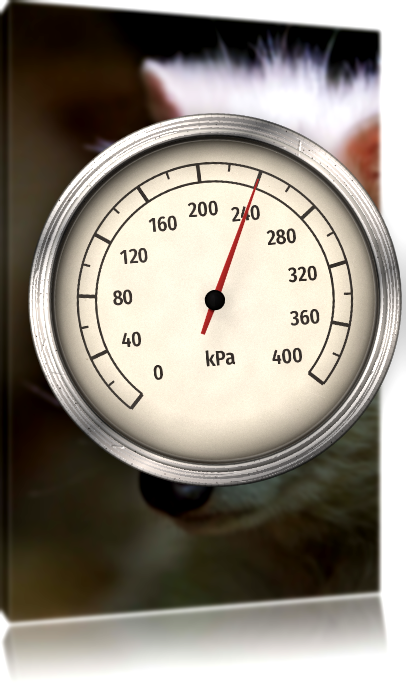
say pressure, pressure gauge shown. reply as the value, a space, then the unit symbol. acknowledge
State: 240 kPa
